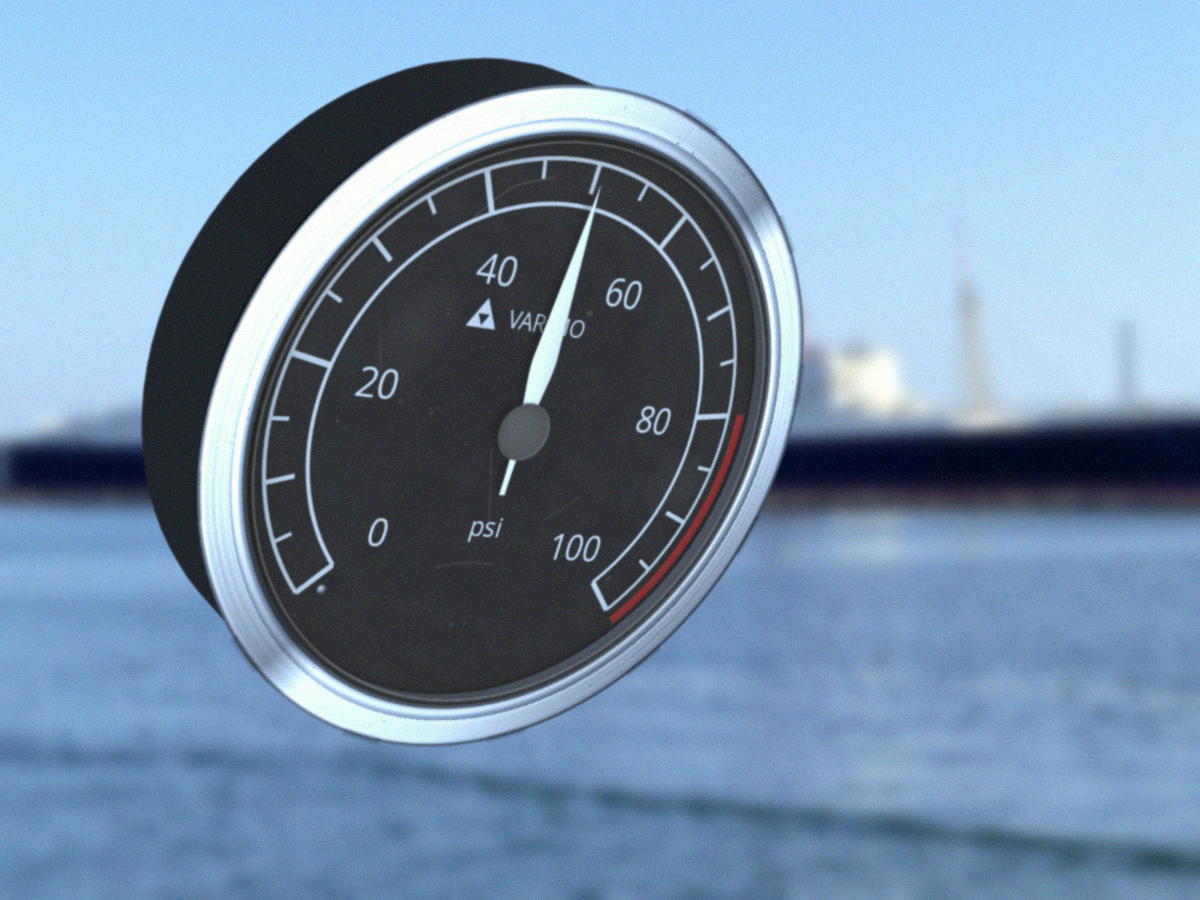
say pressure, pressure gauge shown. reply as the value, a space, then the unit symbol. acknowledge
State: 50 psi
